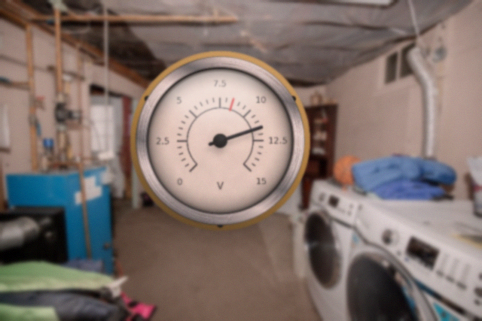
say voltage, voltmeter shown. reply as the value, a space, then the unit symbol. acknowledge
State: 11.5 V
